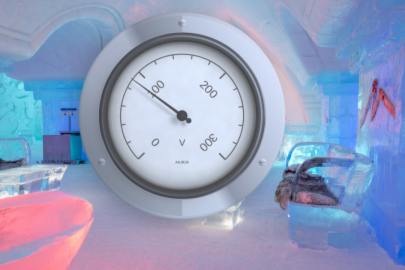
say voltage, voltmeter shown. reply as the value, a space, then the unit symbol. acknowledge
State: 90 V
